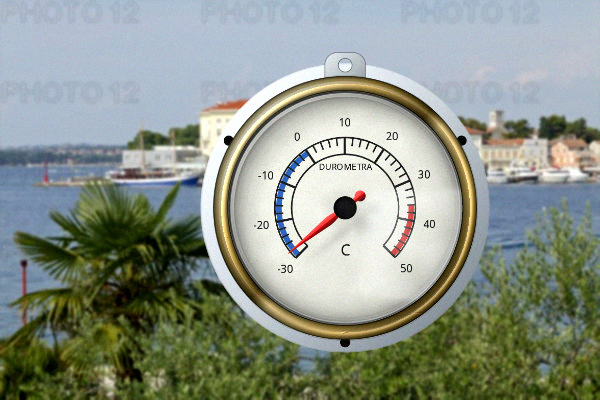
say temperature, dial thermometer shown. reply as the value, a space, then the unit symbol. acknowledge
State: -28 °C
